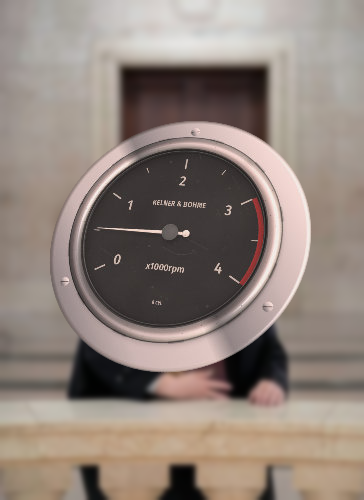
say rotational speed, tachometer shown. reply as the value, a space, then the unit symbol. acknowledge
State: 500 rpm
